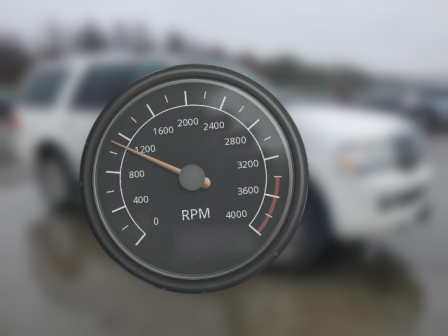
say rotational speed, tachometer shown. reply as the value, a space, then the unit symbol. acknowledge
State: 1100 rpm
